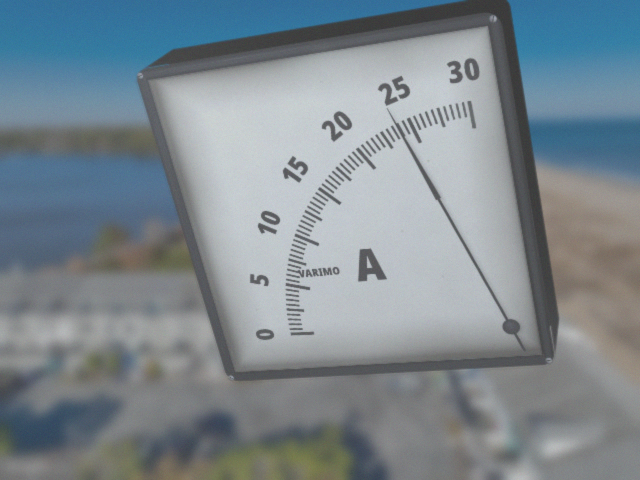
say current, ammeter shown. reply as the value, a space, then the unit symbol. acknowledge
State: 24 A
